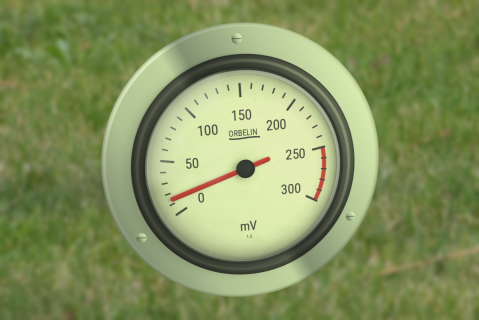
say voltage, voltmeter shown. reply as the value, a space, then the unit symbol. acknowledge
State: 15 mV
